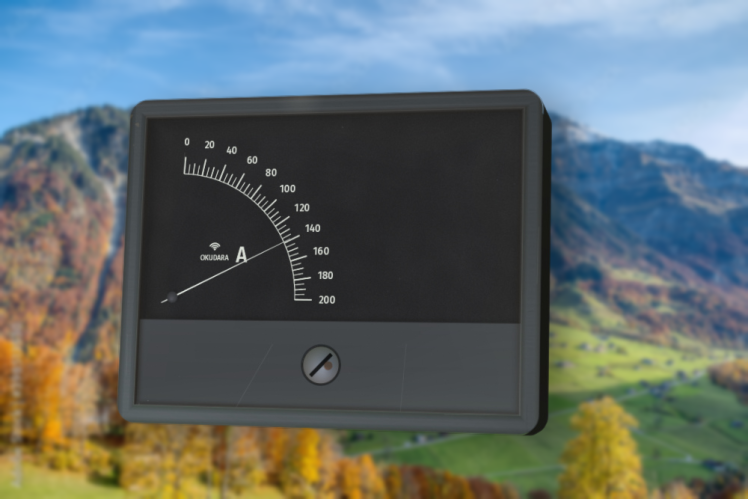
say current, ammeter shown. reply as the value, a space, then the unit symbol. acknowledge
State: 140 A
